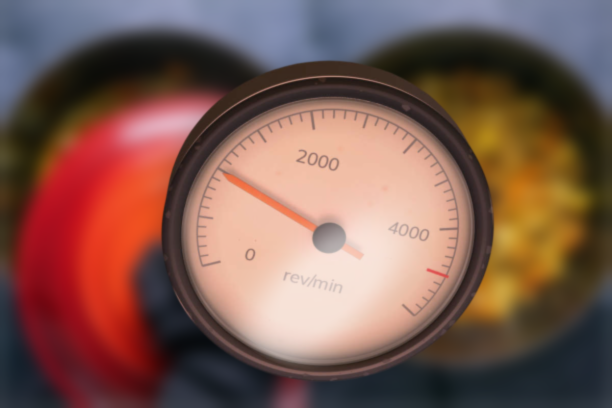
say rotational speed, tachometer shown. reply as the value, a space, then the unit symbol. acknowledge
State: 1000 rpm
